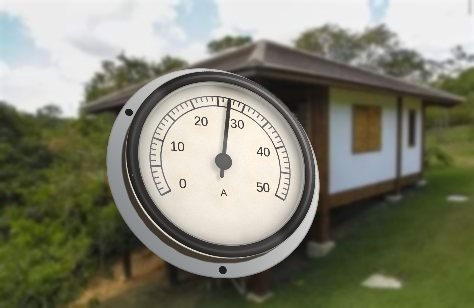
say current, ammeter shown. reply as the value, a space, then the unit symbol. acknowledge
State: 27 A
